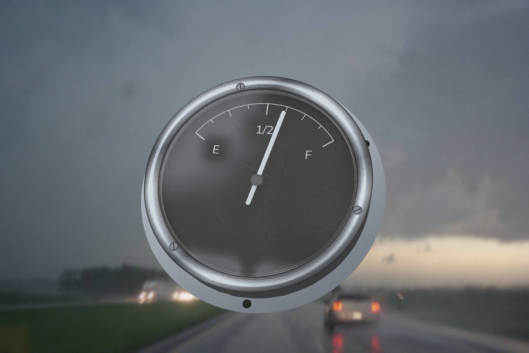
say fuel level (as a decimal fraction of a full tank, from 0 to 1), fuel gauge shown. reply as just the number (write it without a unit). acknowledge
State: 0.625
